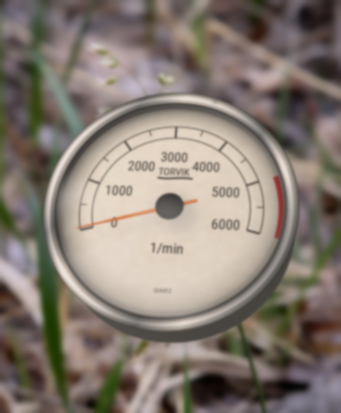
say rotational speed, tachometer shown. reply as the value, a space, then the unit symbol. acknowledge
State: 0 rpm
